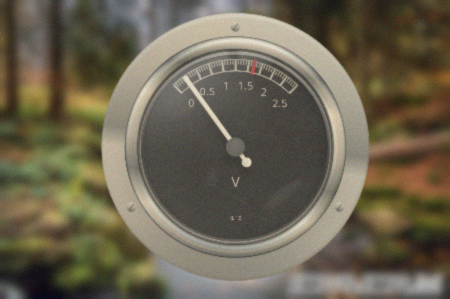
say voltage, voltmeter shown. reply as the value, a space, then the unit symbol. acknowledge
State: 0.25 V
